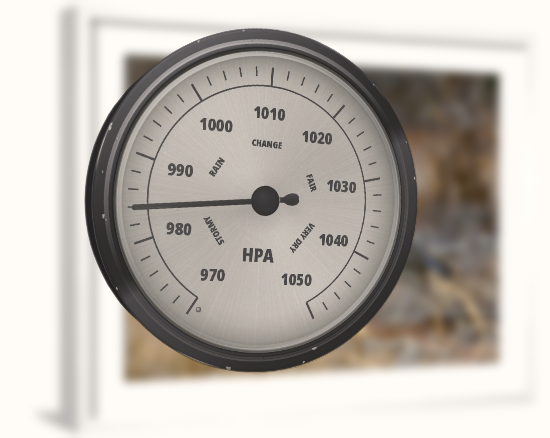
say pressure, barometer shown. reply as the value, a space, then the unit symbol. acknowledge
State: 984 hPa
